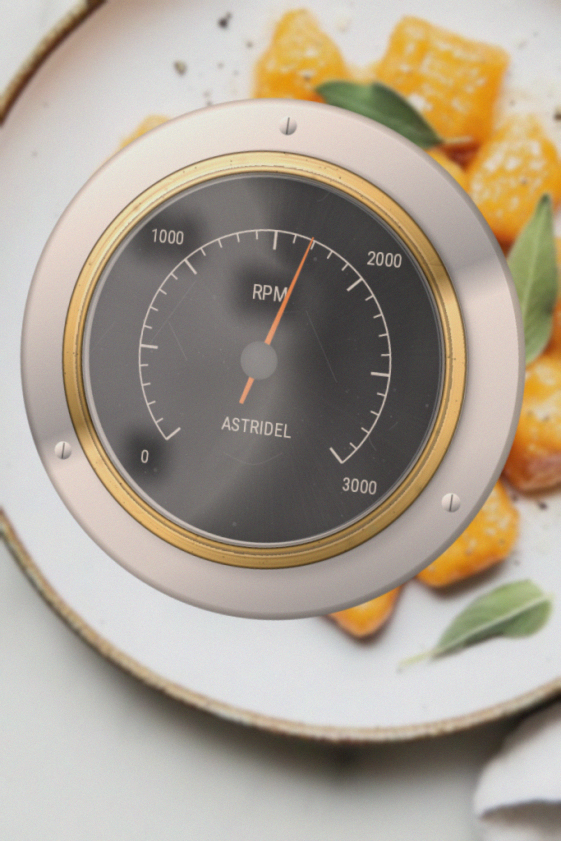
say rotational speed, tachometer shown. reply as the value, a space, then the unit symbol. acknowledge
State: 1700 rpm
